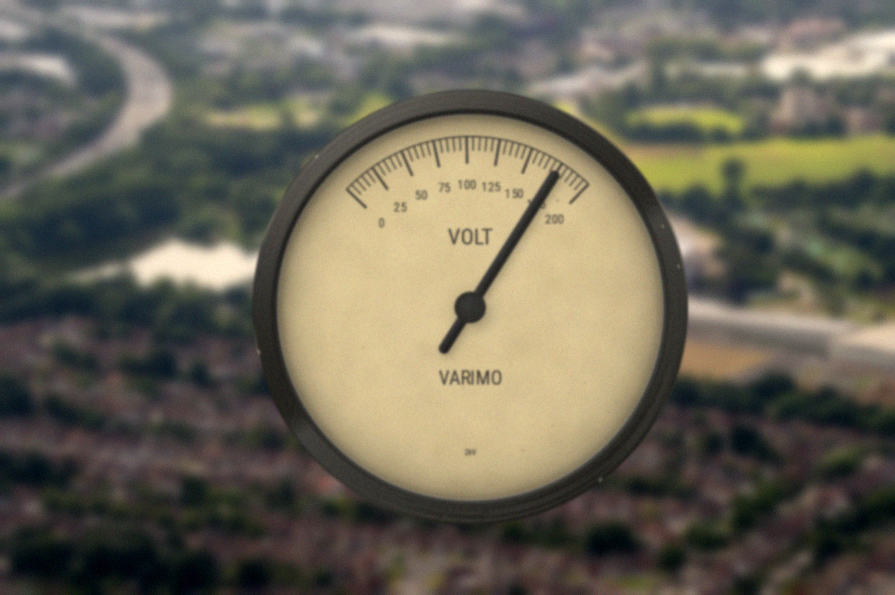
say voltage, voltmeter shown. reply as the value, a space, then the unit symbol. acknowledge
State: 175 V
